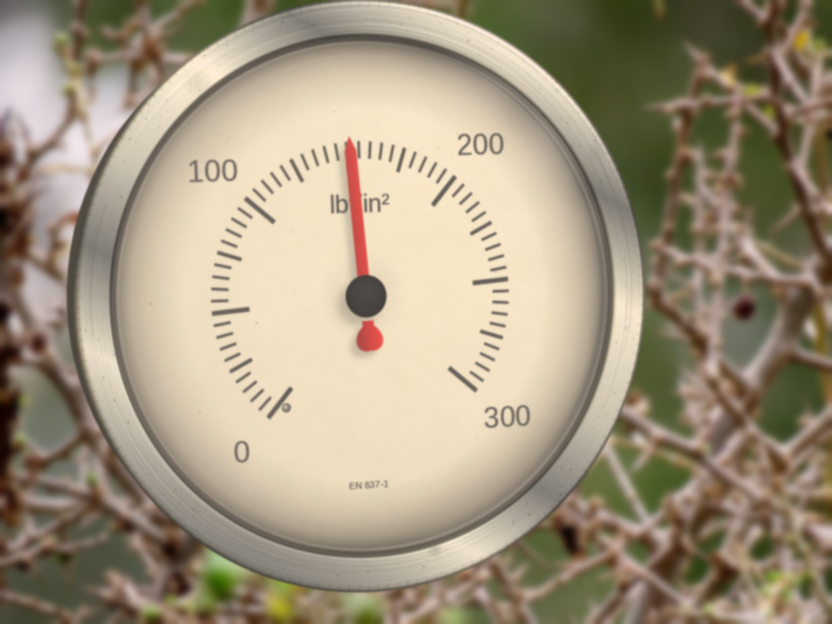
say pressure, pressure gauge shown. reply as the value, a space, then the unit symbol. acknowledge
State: 150 psi
